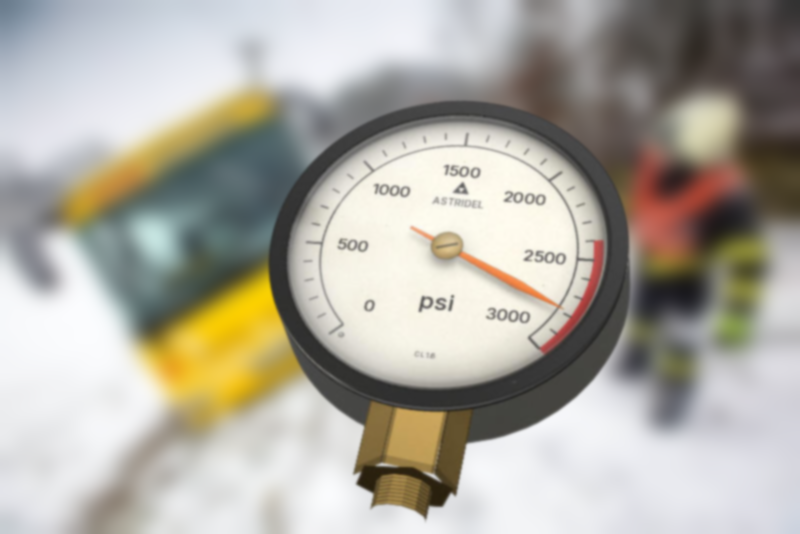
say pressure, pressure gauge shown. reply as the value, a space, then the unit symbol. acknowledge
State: 2800 psi
